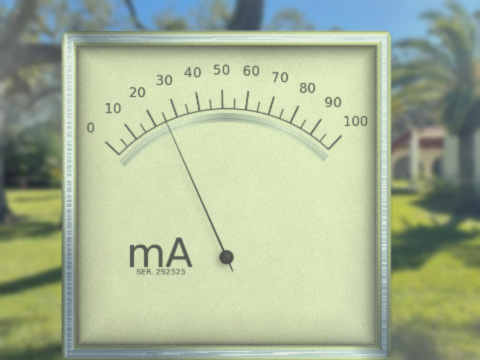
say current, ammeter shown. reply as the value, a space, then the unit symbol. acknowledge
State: 25 mA
